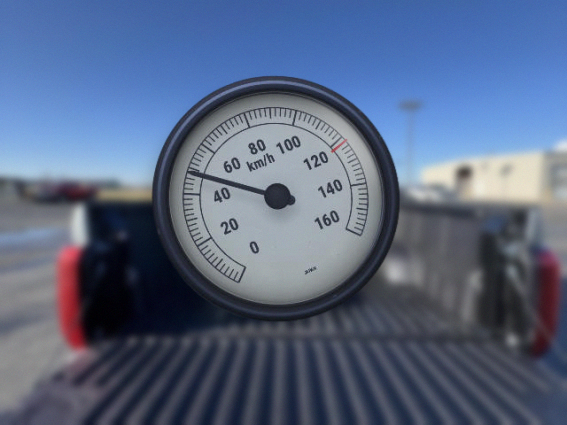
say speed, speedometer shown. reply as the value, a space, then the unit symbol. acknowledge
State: 48 km/h
